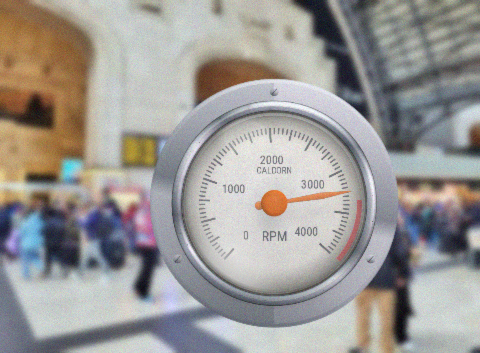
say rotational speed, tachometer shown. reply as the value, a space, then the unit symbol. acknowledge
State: 3250 rpm
